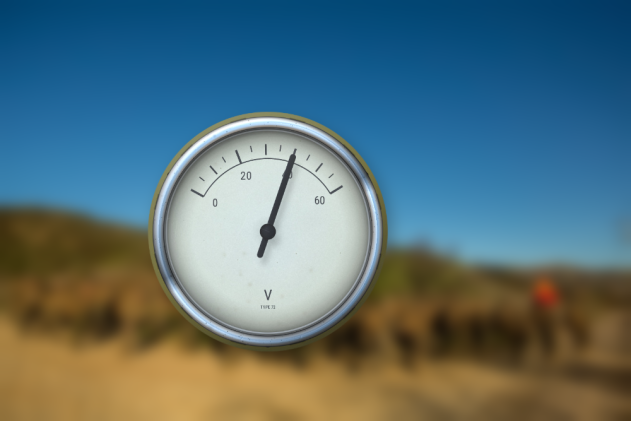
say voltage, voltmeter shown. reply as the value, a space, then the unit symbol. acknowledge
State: 40 V
